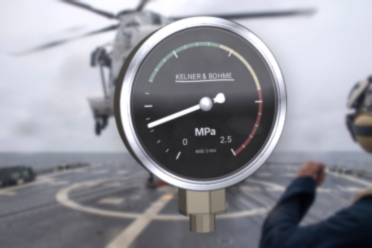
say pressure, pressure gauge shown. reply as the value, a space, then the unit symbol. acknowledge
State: 0.35 MPa
